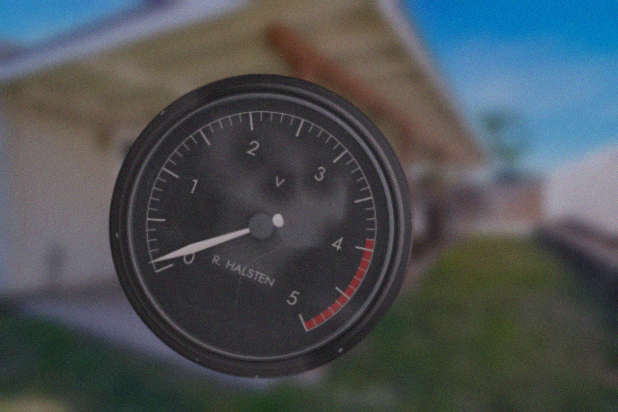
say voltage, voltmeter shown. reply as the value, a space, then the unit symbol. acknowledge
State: 0.1 V
